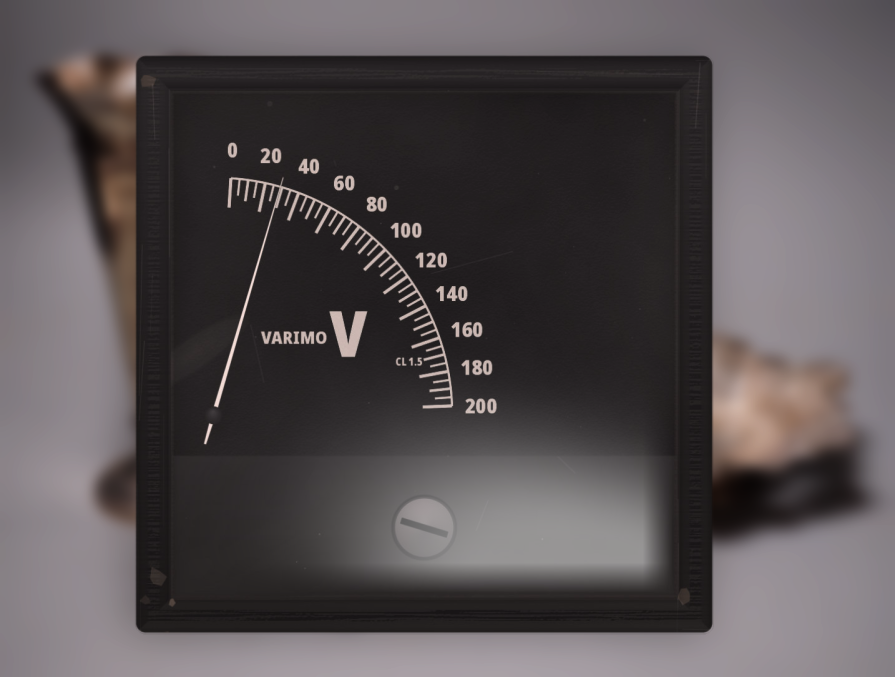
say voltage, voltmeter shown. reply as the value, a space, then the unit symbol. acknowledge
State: 30 V
